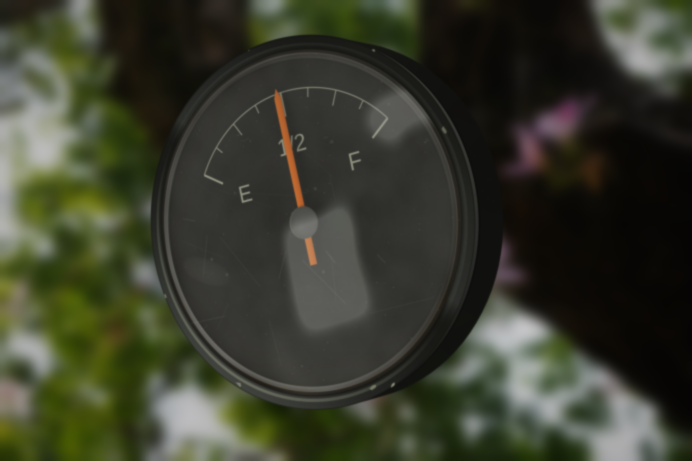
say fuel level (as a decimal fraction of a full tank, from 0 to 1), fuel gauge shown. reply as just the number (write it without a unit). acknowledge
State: 0.5
